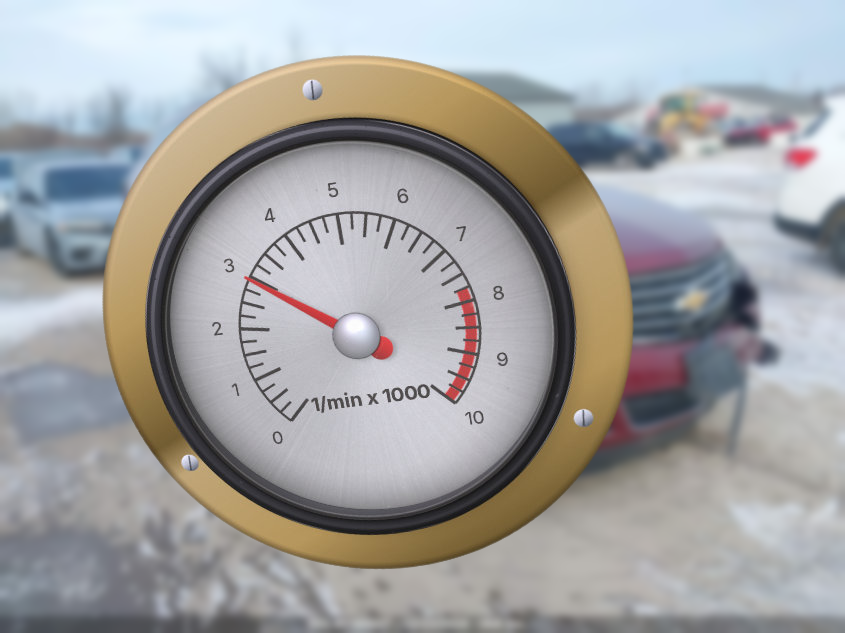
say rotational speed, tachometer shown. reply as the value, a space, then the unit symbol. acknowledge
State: 3000 rpm
